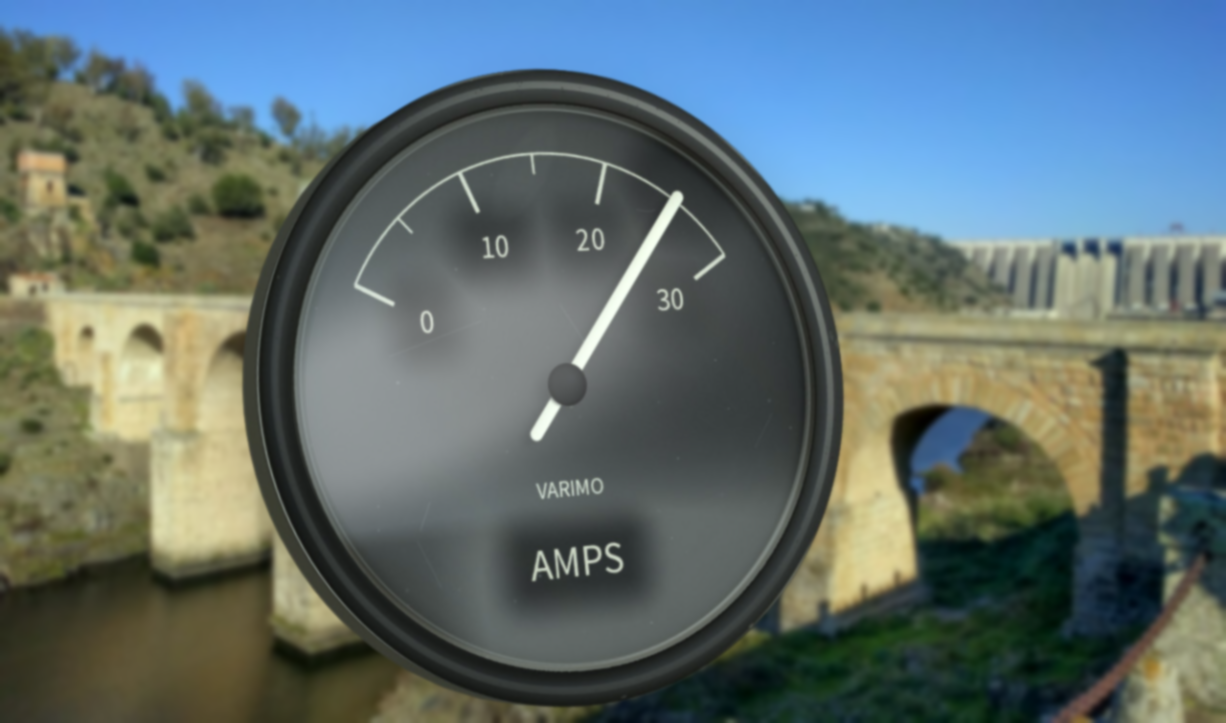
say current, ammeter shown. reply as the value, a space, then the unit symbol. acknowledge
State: 25 A
